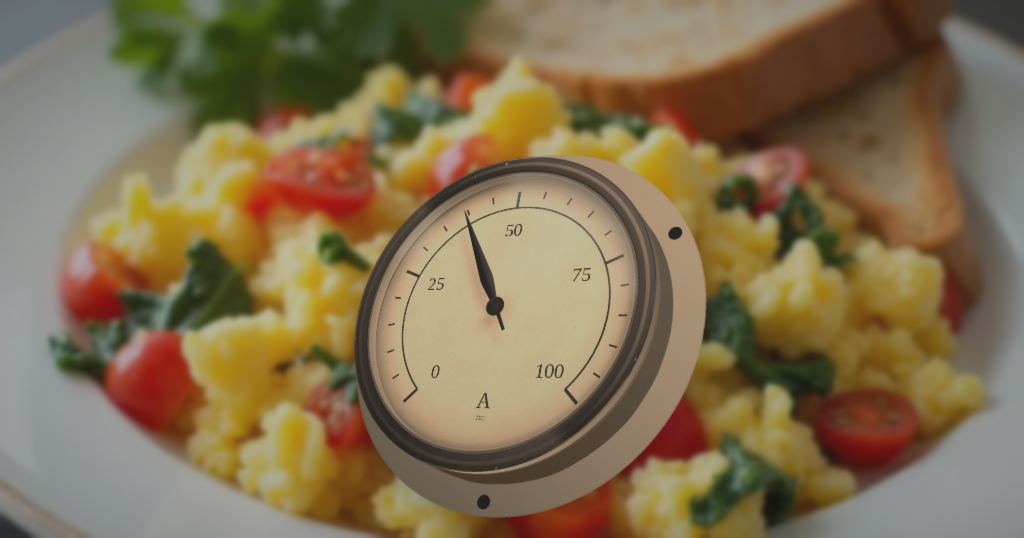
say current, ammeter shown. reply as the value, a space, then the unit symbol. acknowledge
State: 40 A
